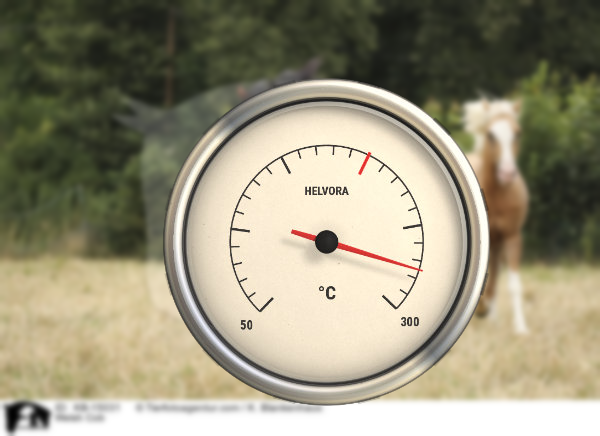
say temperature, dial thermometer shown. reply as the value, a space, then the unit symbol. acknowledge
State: 275 °C
